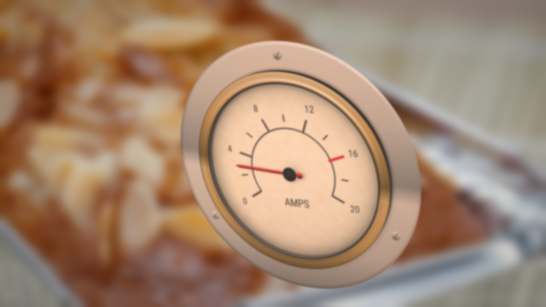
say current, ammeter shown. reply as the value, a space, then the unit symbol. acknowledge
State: 3 A
